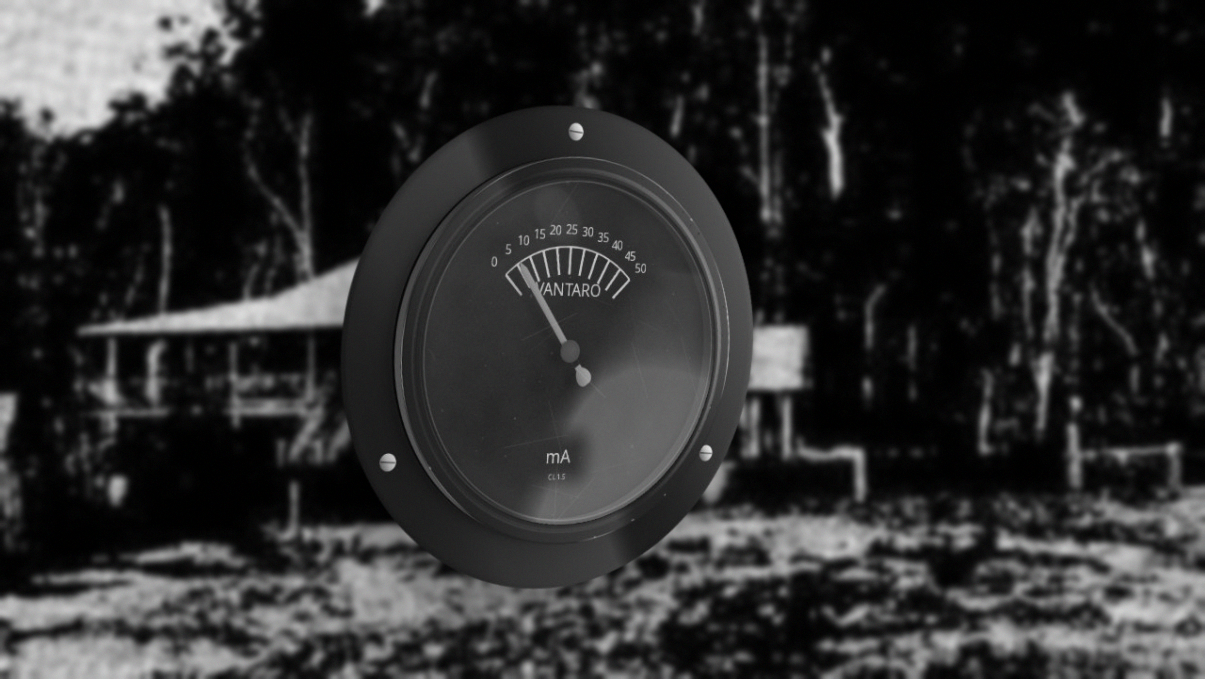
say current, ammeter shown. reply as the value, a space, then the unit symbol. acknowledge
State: 5 mA
